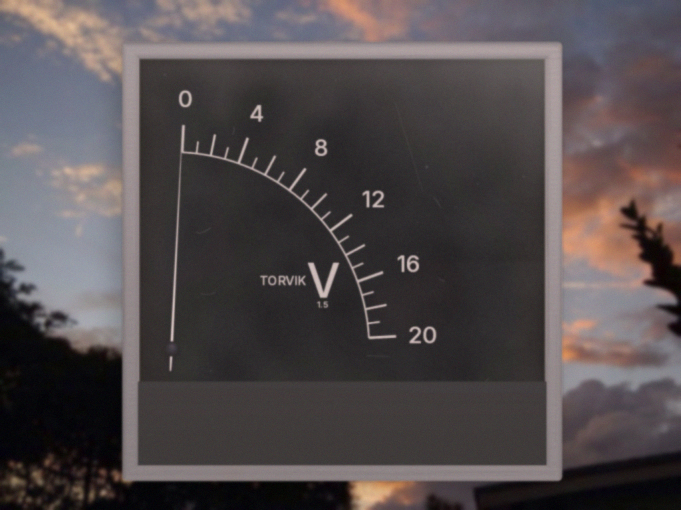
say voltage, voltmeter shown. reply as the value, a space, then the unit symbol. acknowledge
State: 0 V
